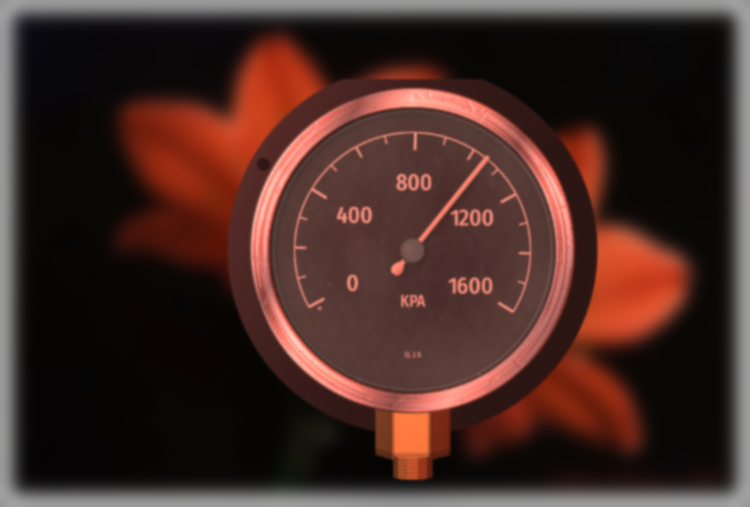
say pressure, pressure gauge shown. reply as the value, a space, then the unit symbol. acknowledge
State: 1050 kPa
